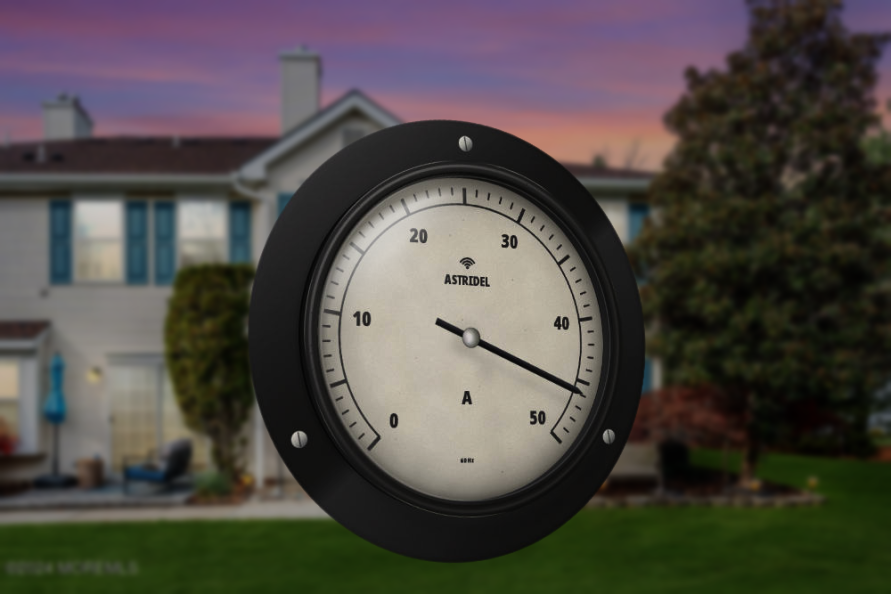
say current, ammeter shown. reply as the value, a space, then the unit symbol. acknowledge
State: 46 A
